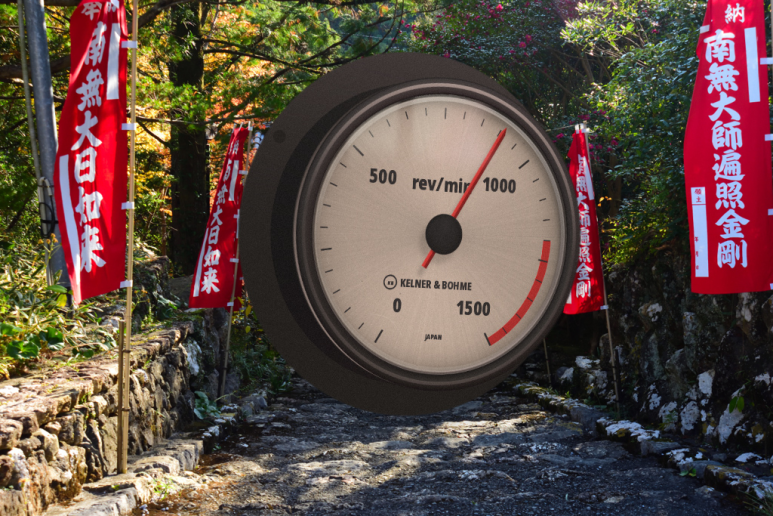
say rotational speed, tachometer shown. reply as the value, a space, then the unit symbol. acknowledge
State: 900 rpm
